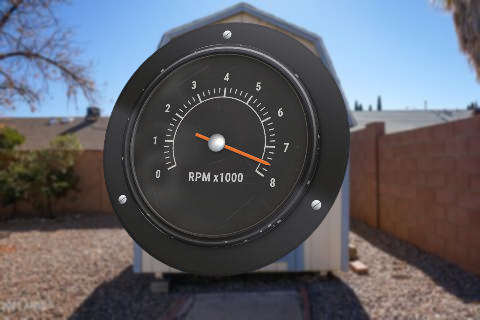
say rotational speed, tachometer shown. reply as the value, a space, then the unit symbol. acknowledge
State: 7600 rpm
